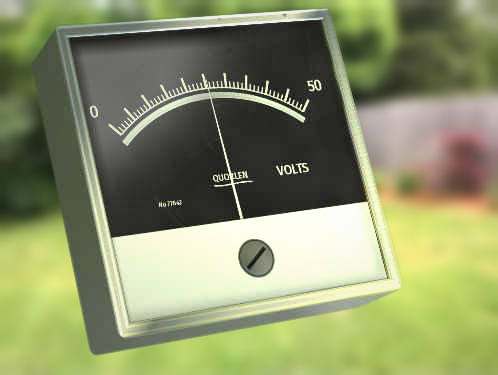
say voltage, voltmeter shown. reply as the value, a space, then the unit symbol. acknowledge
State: 25 V
